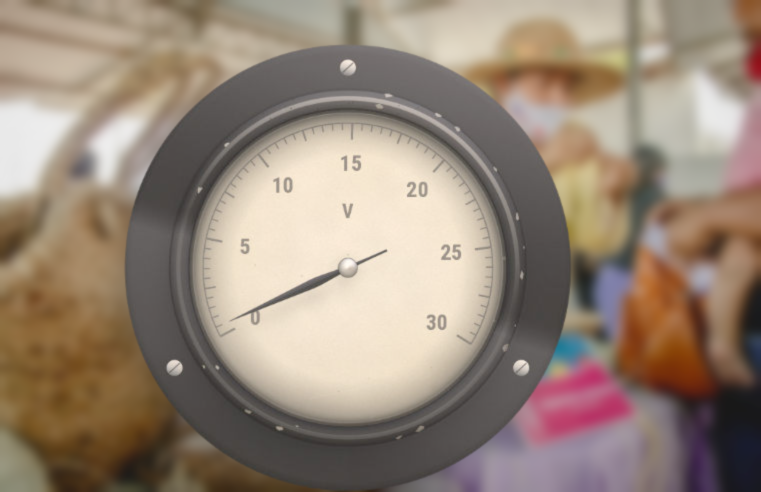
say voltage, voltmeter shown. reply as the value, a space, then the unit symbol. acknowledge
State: 0.5 V
